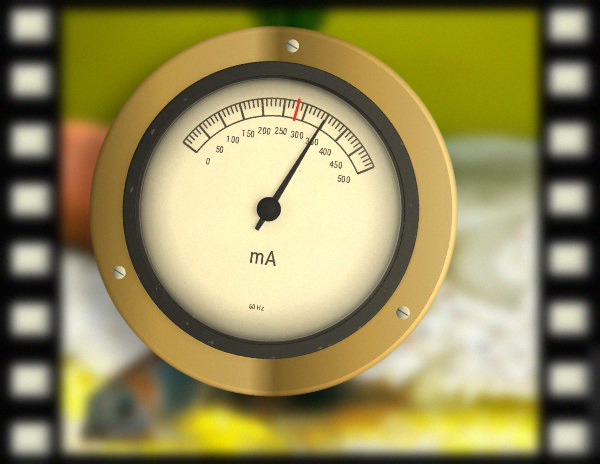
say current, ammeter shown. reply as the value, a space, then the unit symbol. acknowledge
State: 350 mA
